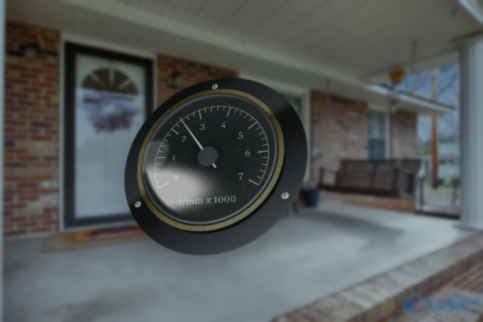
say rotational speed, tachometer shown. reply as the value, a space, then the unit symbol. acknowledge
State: 2400 rpm
